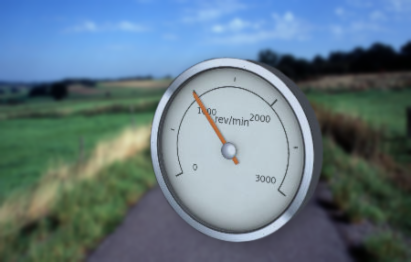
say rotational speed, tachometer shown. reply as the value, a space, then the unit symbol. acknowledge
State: 1000 rpm
